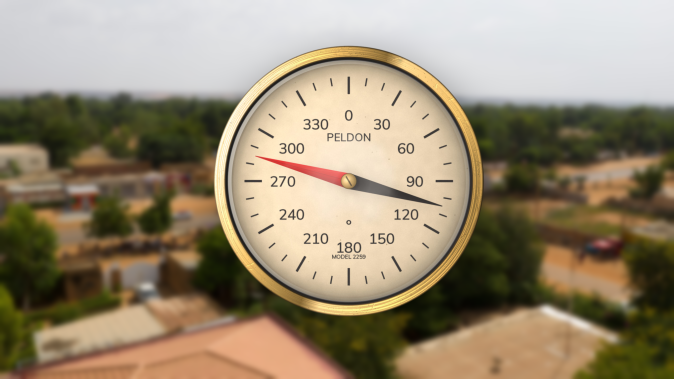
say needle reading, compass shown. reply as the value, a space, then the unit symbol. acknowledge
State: 285 °
